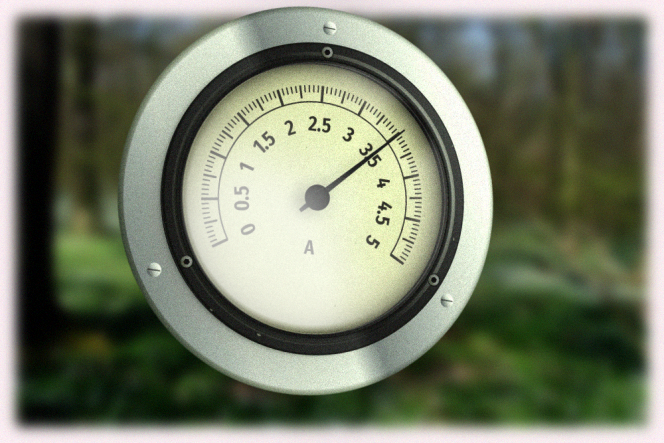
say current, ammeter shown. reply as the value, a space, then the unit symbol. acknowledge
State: 3.5 A
